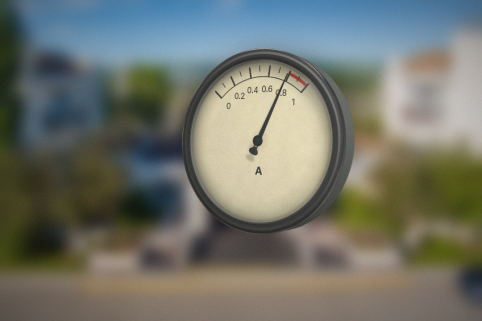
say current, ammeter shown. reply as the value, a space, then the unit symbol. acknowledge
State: 0.8 A
